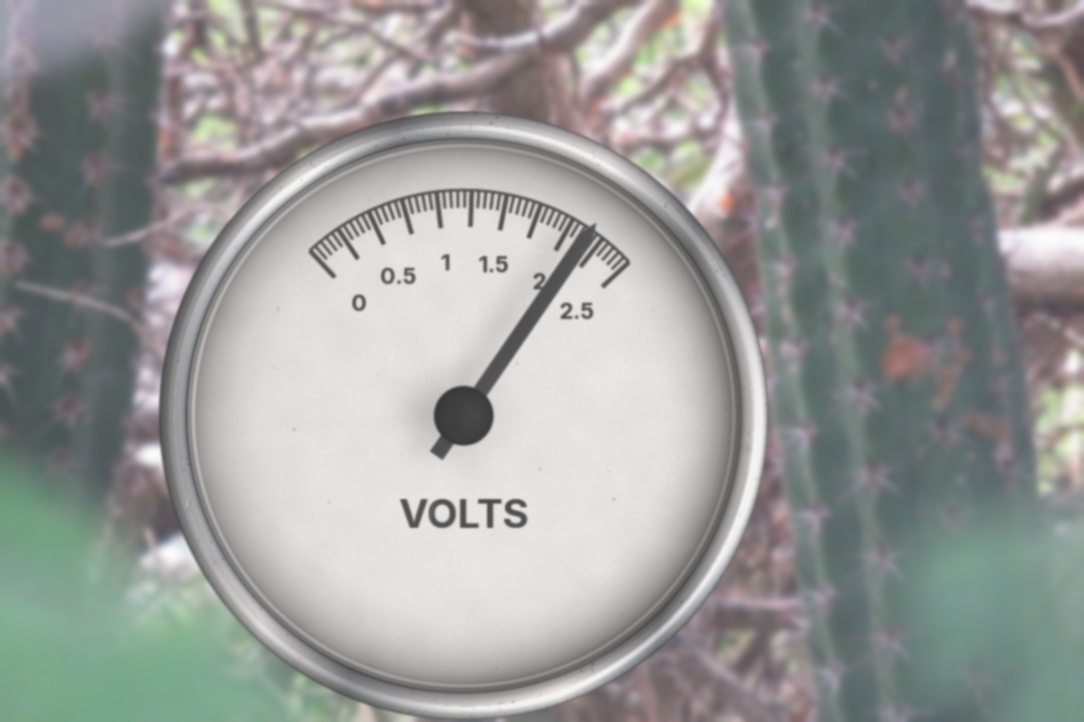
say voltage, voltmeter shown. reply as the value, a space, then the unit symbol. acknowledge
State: 2.15 V
